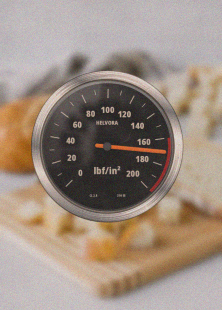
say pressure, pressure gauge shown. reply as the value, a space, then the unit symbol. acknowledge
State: 170 psi
